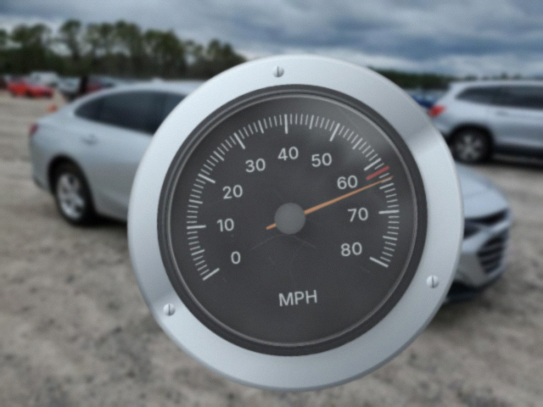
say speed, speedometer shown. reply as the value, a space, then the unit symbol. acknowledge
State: 64 mph
